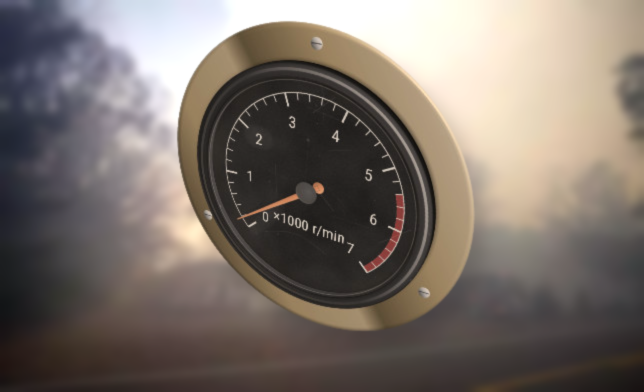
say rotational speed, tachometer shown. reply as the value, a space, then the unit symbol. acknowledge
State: 200 rpm
